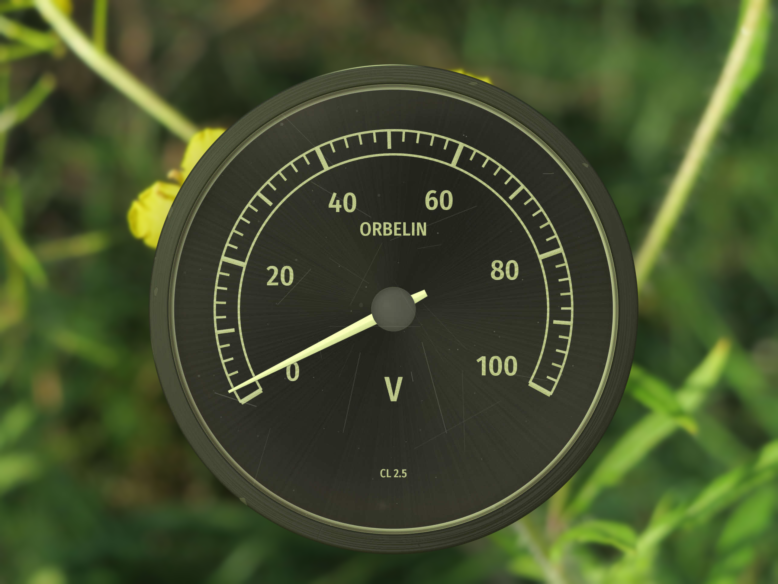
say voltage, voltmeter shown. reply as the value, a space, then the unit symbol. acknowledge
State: 2 V
